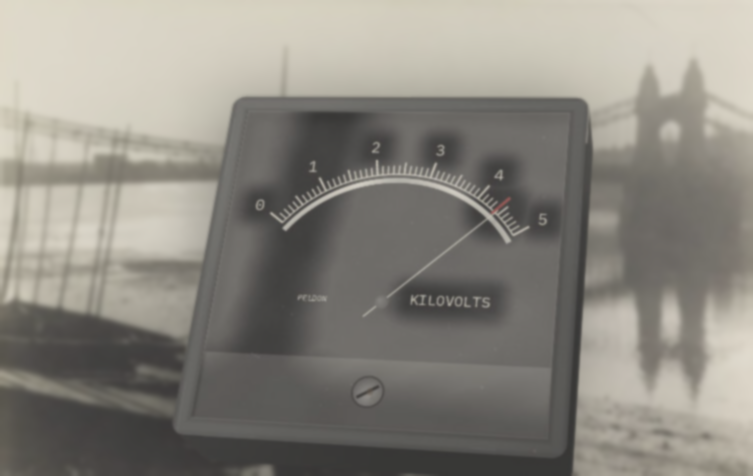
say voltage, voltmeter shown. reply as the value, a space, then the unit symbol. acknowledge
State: 4.5 kV
